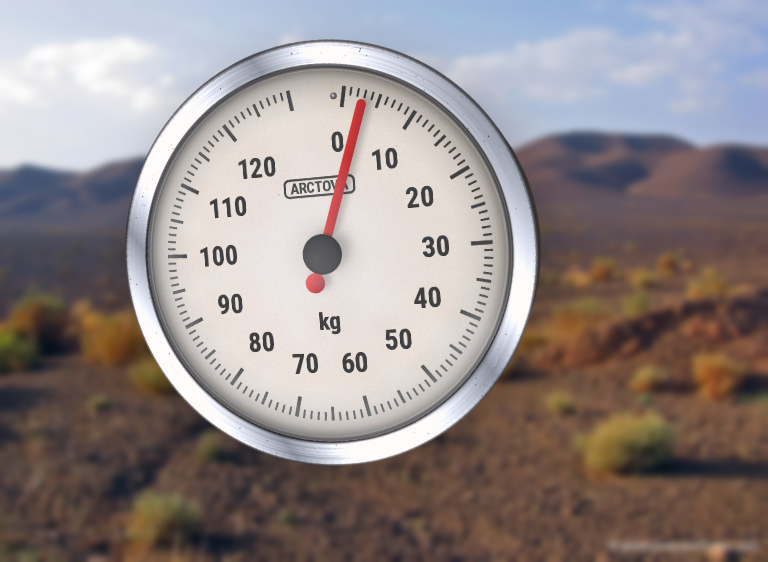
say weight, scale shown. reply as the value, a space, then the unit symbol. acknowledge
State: 3 kg
